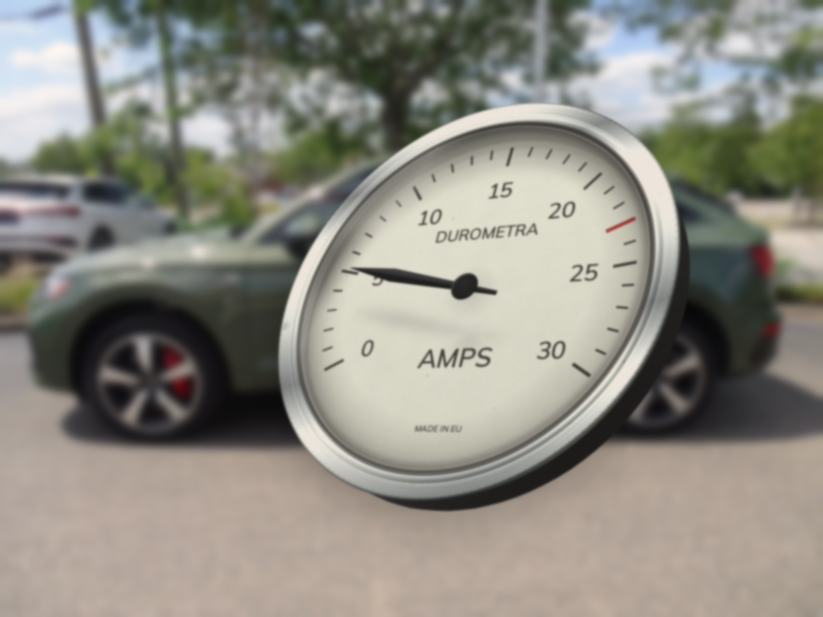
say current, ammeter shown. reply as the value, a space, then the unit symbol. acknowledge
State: 5 A
